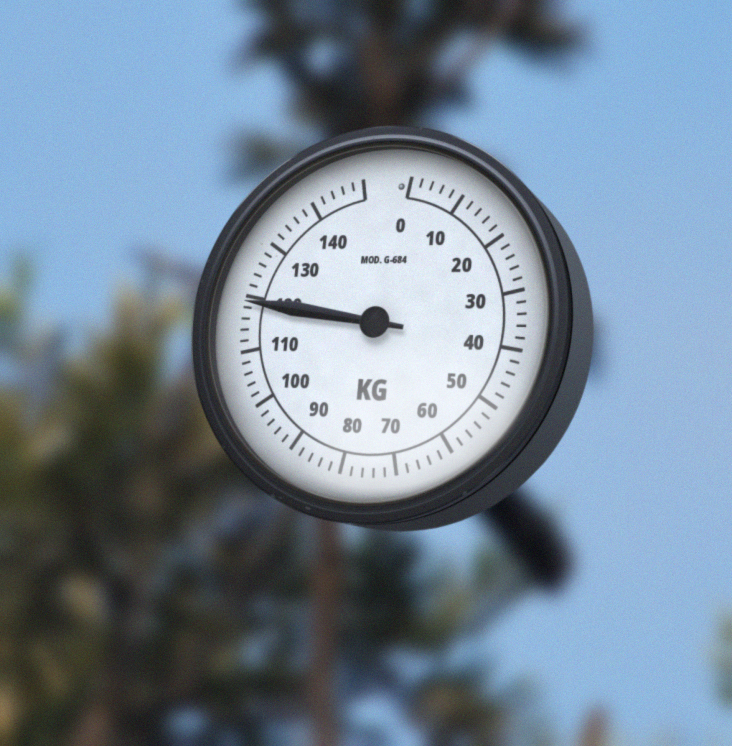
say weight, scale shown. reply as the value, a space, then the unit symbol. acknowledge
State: 119 kg
